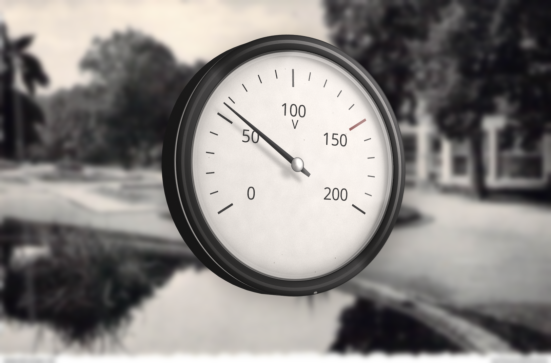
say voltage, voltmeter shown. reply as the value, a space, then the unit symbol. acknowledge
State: 55 V
